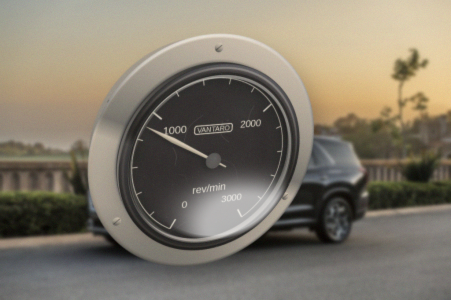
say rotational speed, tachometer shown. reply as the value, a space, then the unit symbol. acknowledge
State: 900 rpm
